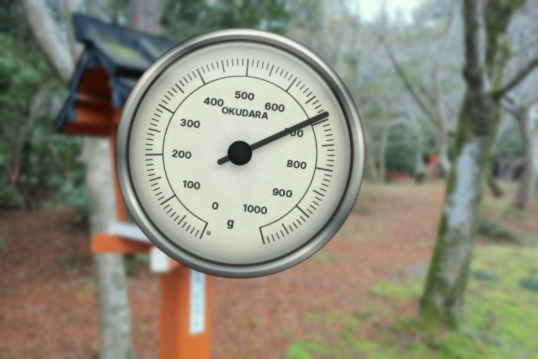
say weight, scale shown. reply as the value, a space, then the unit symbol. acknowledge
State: 690 g
